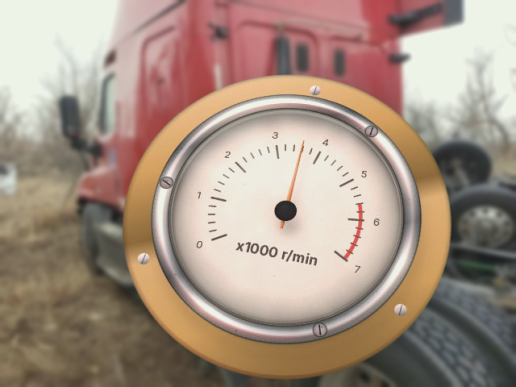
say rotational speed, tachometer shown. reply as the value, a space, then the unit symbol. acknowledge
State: 3600 rpm
